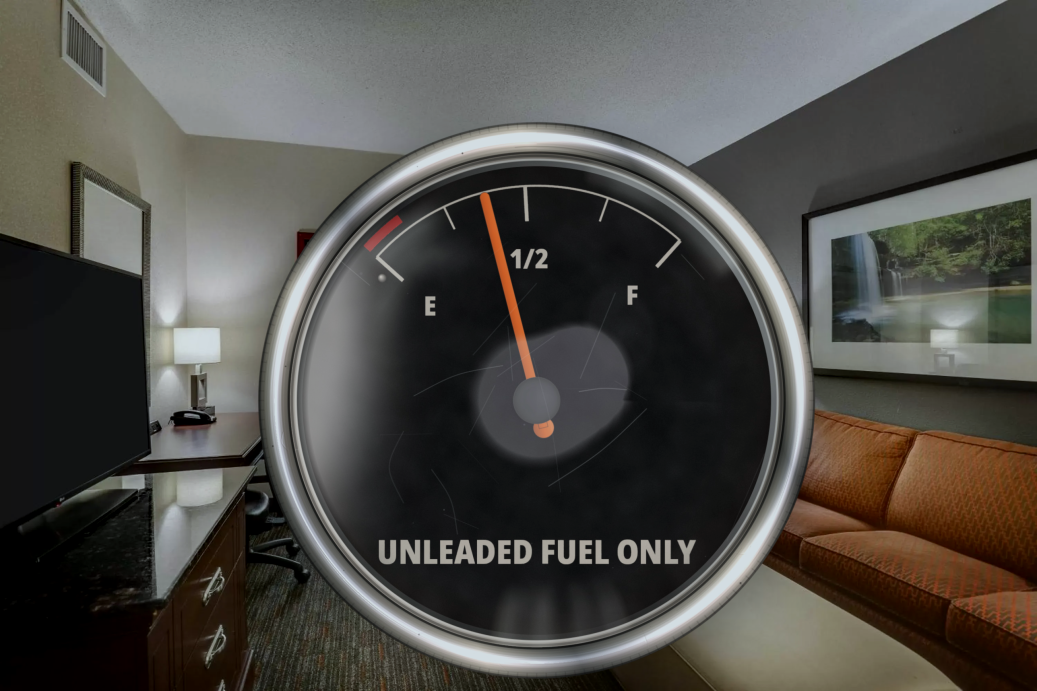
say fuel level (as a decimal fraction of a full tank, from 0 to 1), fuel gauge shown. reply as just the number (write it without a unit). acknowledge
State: 0.375
